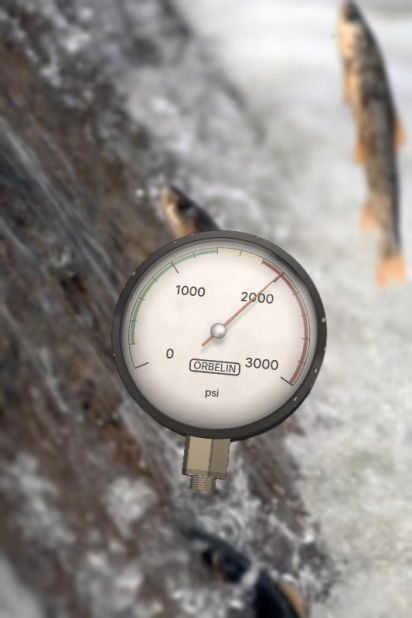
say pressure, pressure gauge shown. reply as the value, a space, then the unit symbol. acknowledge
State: 2000 psi
